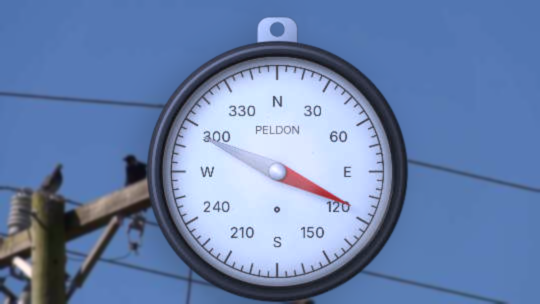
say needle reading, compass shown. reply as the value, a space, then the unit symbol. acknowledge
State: 115 °
